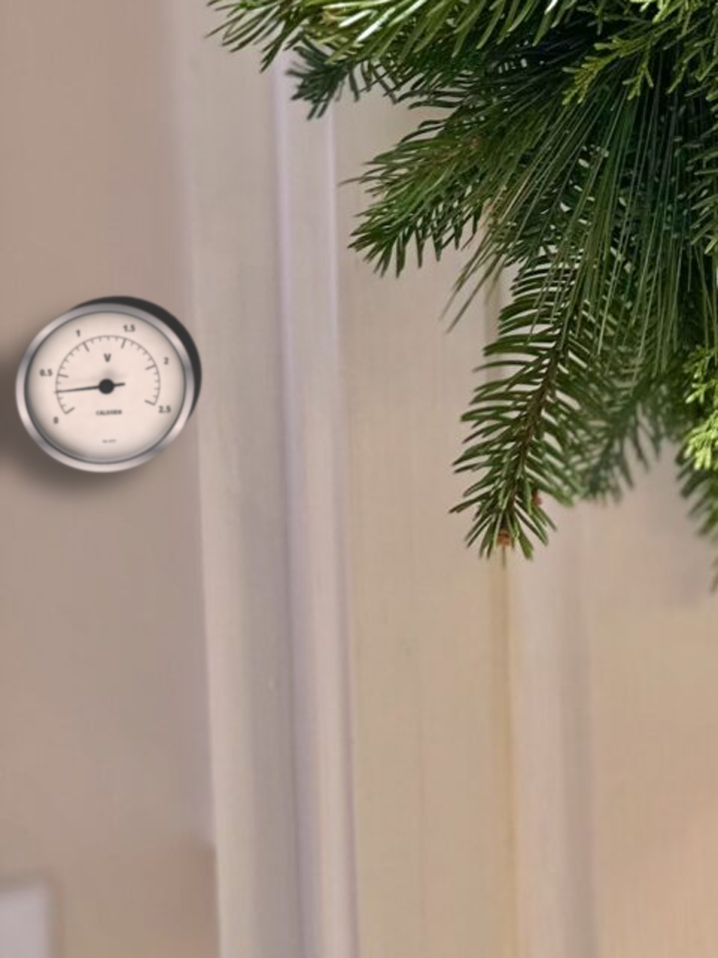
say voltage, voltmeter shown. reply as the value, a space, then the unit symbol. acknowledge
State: 0.3 V
